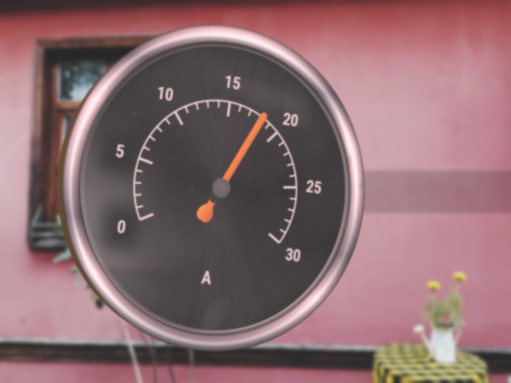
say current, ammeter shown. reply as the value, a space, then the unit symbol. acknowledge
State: 18 A
